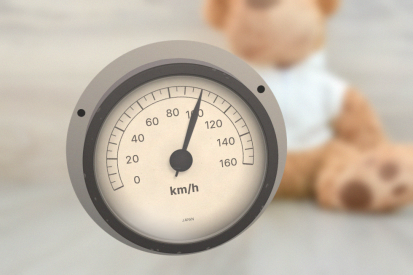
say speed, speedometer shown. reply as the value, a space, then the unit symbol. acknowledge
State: 100 km/h
